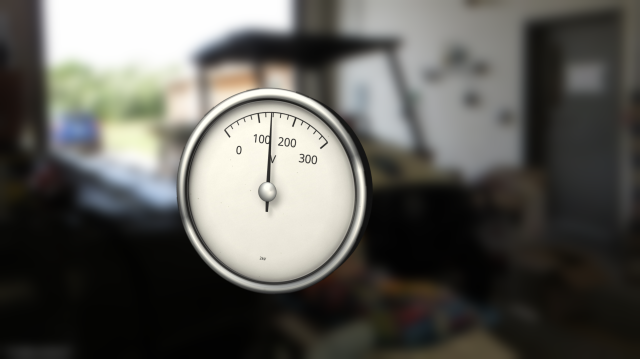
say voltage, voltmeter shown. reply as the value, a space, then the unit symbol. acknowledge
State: 140 V
